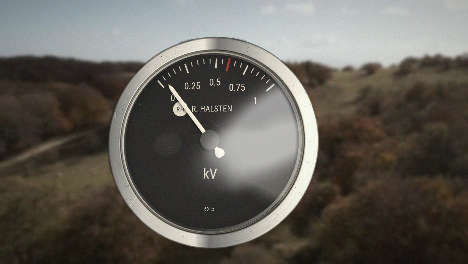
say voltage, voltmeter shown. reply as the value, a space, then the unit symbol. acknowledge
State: 0.05 kV
